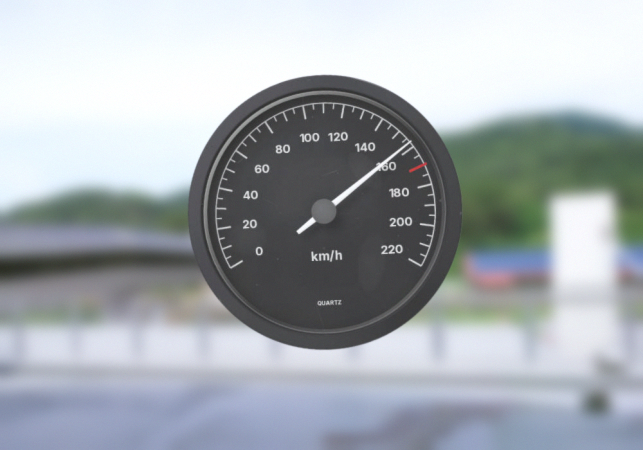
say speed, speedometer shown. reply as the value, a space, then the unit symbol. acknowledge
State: 157.5 km/h
